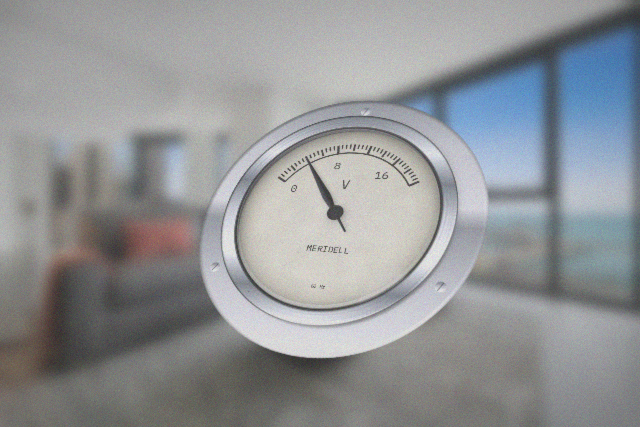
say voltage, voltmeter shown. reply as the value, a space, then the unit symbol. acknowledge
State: 4 V
